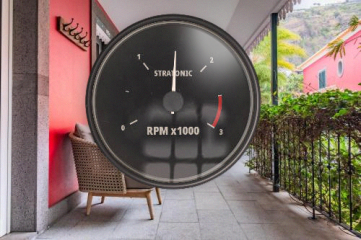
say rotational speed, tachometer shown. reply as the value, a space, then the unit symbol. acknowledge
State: 1500 rpm
